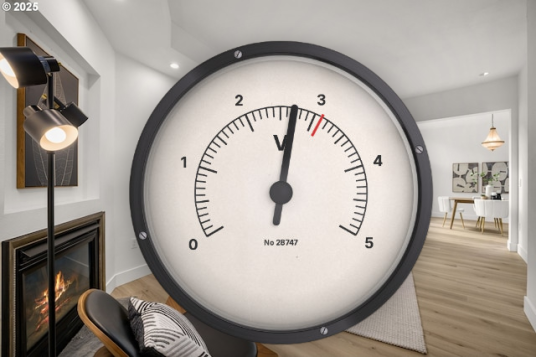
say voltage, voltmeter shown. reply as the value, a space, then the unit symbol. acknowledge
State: 2.7 V
